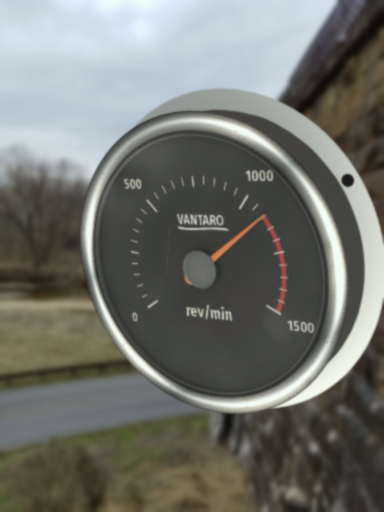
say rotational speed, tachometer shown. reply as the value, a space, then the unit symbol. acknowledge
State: 1100 rpm
